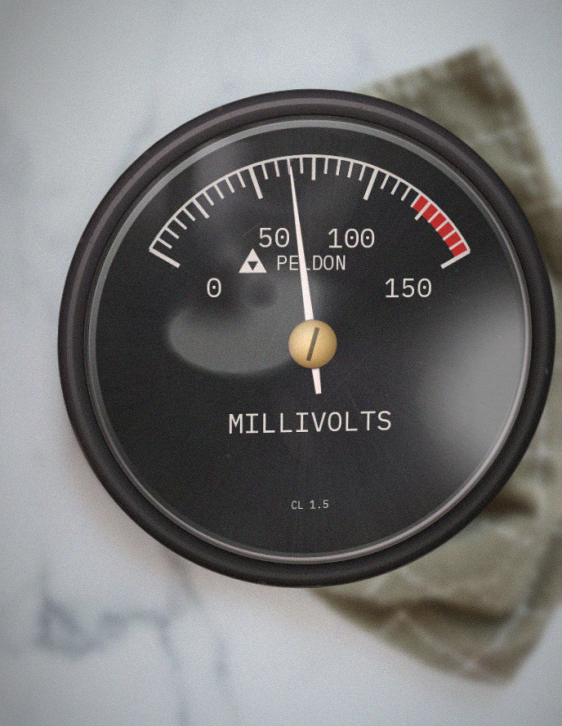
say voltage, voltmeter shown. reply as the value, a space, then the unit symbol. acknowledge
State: 65 mV
